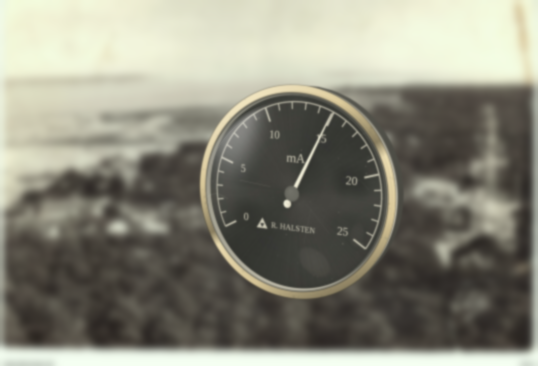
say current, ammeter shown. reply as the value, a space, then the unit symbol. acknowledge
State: 15 mA
